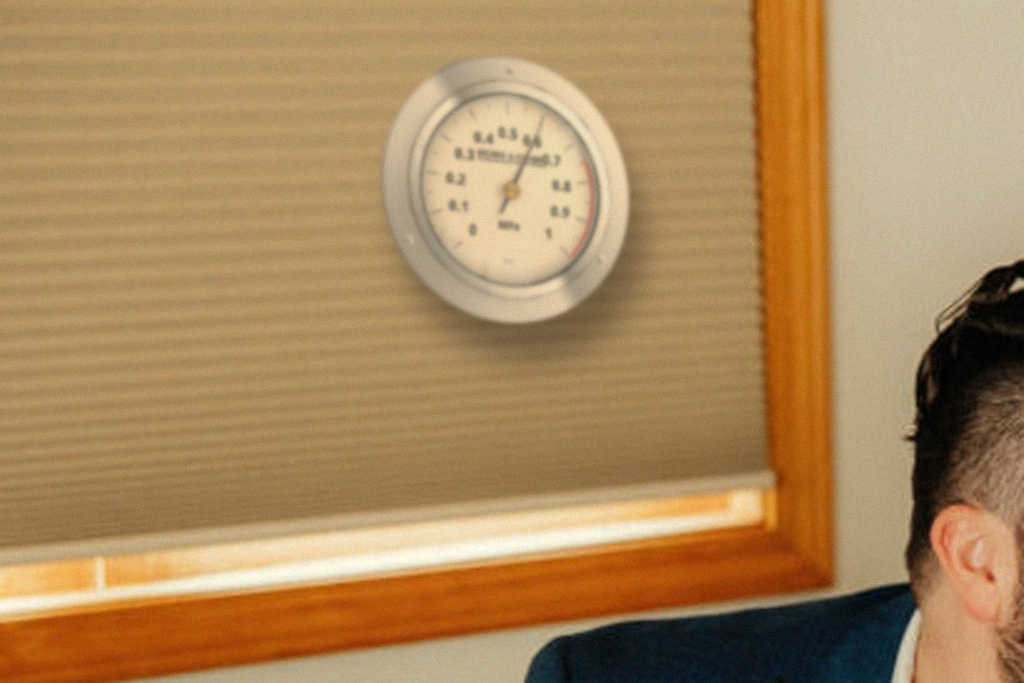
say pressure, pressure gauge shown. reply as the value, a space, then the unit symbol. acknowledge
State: 0.6 MPa
